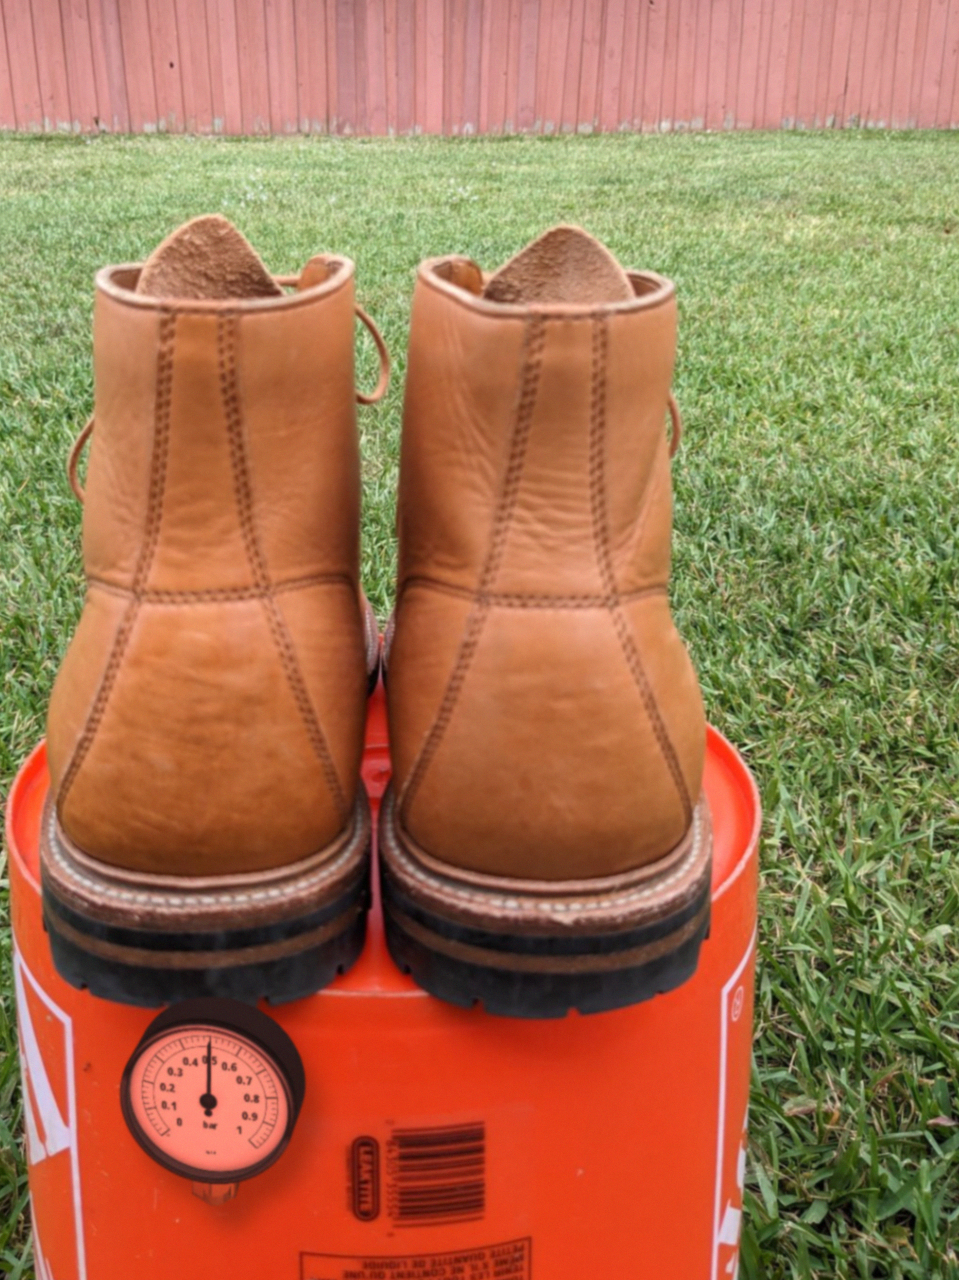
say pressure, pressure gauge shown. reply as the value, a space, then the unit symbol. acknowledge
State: 0.5 bar
